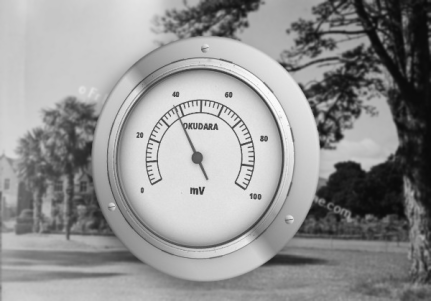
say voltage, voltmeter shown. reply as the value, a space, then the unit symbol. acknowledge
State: 38 mV
